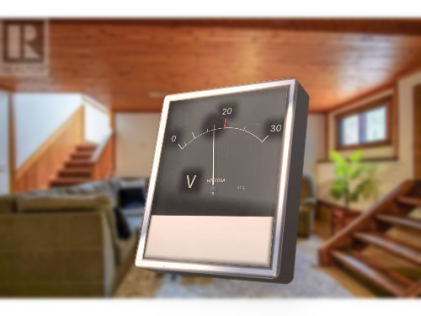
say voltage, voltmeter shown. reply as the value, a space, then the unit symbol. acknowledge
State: 17.5 V
